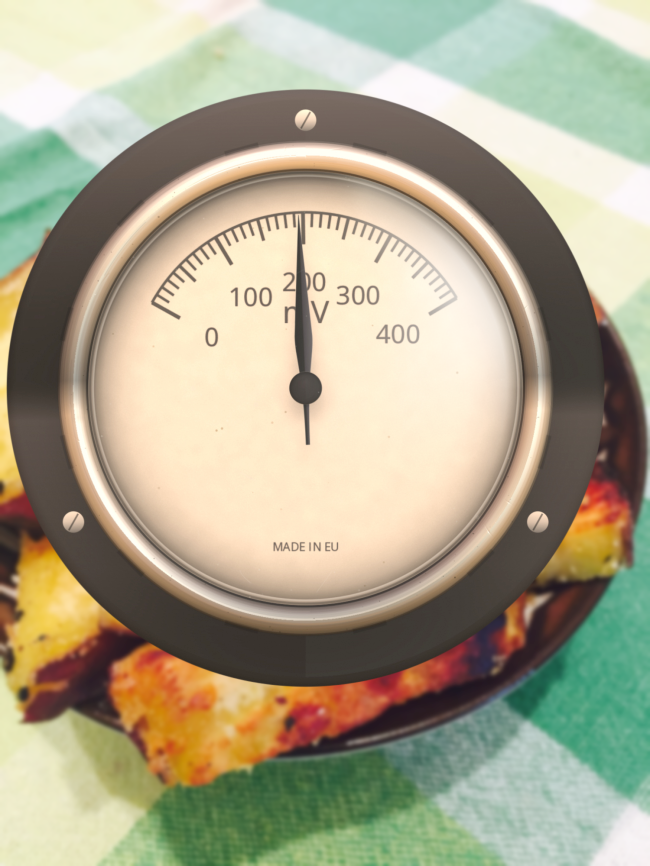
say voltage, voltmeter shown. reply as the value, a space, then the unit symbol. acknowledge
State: 195 mV
